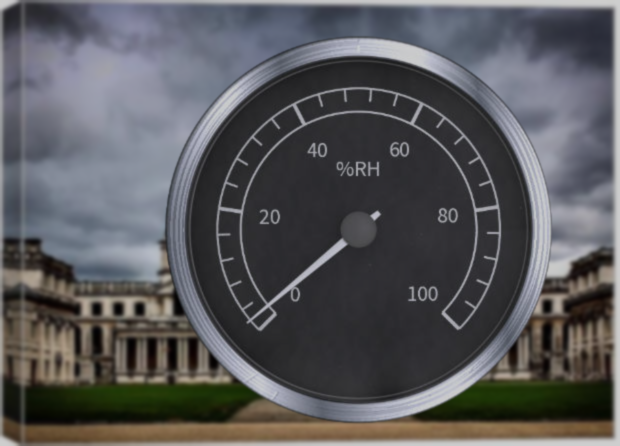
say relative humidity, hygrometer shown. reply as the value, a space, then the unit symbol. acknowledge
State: 2 %
